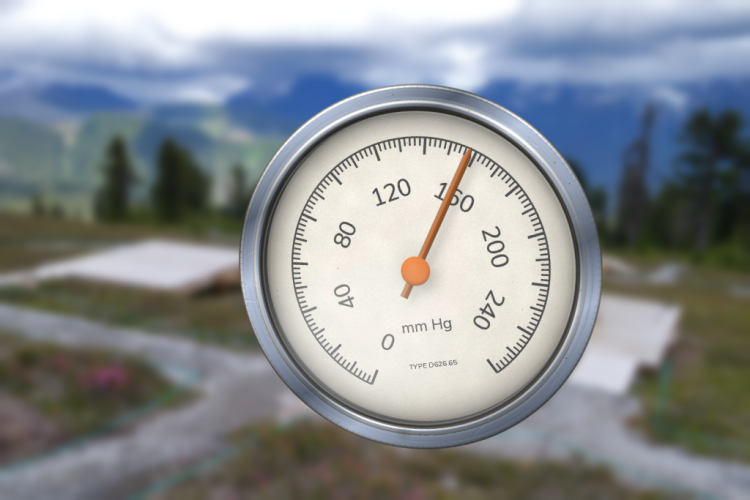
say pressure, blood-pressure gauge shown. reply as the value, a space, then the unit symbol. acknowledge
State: 158 mmHg
